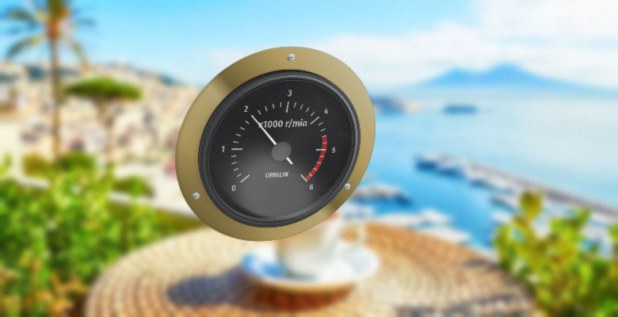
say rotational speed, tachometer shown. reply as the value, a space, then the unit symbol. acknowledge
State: 2000 rpm
